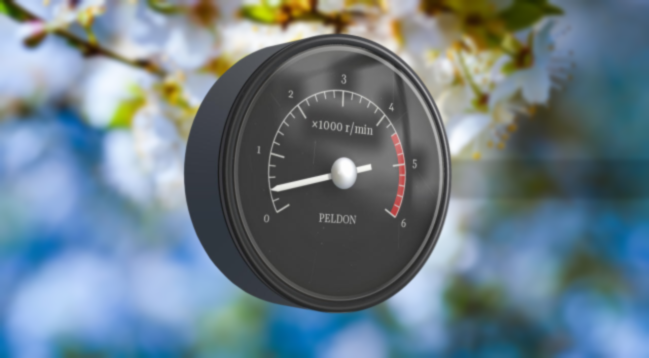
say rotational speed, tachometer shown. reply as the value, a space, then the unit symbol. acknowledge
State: 400 rpm
